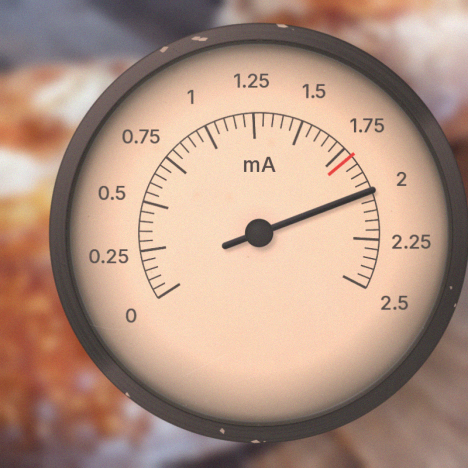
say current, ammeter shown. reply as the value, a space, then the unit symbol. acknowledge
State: 2 mA
